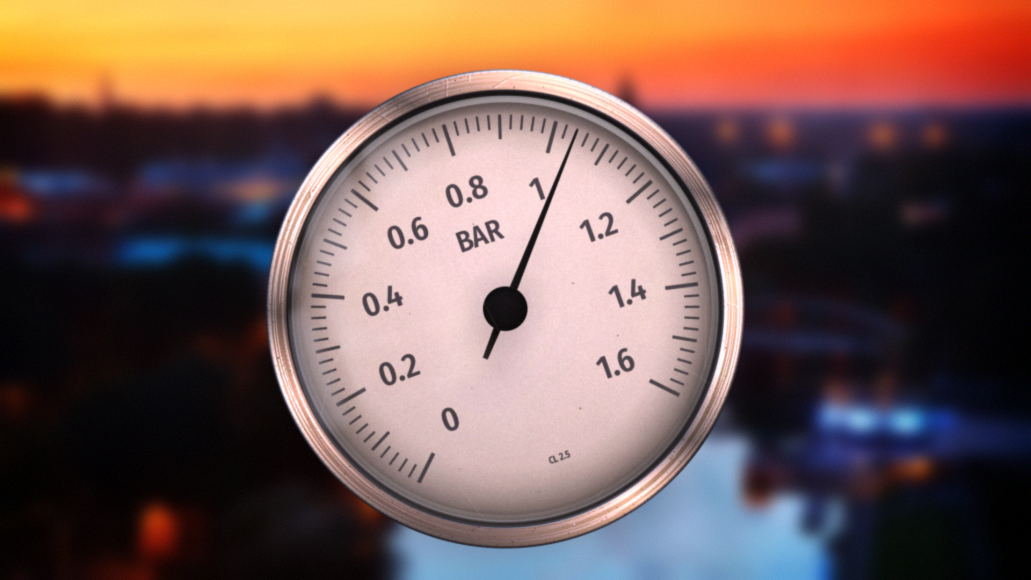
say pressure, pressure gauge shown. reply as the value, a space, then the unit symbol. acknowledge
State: 1.04 bar
